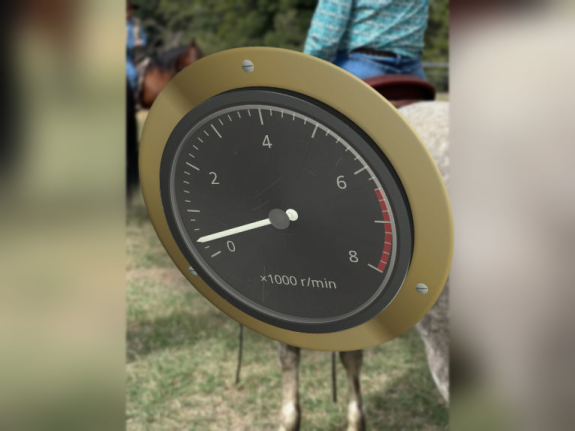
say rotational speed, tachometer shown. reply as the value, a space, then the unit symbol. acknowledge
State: 400 rpm
